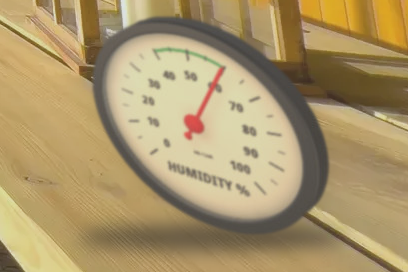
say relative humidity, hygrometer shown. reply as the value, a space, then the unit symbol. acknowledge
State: 60 %
